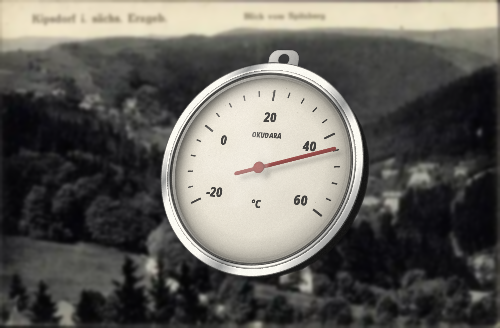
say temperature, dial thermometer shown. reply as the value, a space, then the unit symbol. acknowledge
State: 44 °C
